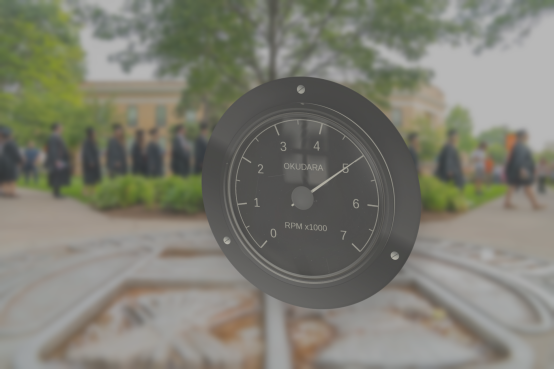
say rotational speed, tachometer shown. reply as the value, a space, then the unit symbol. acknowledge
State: 5000 rpm
